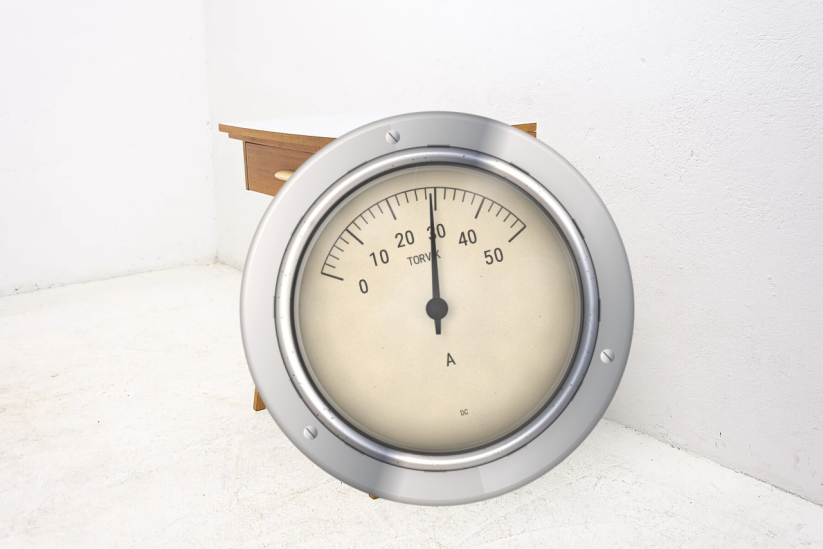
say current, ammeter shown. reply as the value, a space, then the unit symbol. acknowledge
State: 29 A
